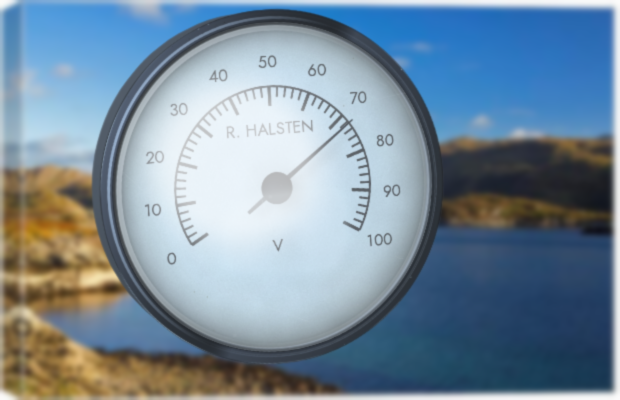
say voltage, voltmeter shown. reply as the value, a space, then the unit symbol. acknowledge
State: 72 V
